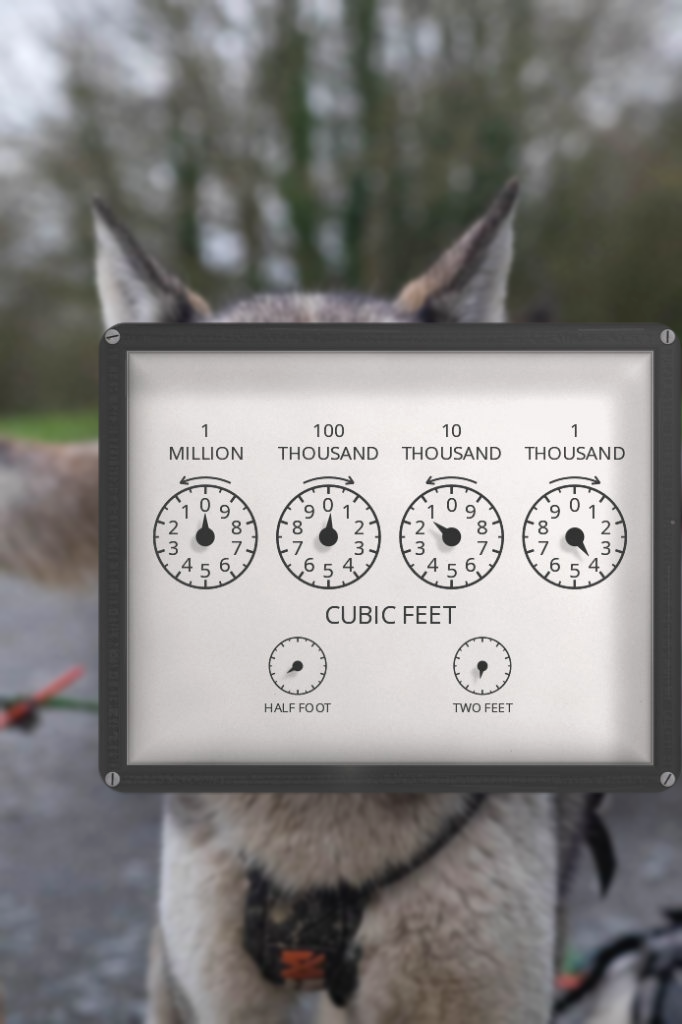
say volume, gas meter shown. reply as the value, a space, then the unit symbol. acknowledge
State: 1400 ft³
